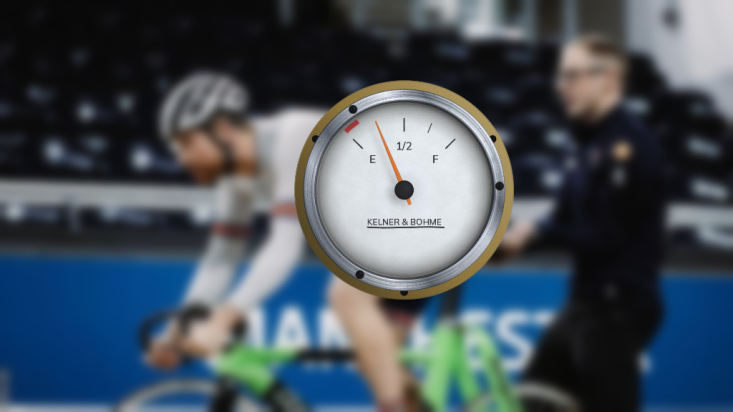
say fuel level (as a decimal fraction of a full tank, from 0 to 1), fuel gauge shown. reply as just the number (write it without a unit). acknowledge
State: 0.25
